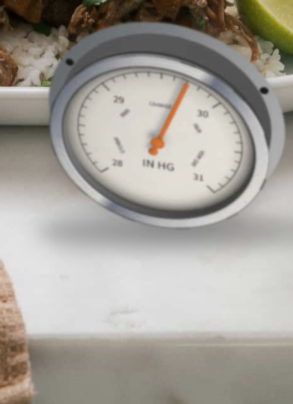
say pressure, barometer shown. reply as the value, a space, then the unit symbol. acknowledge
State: 29.7 inHg
